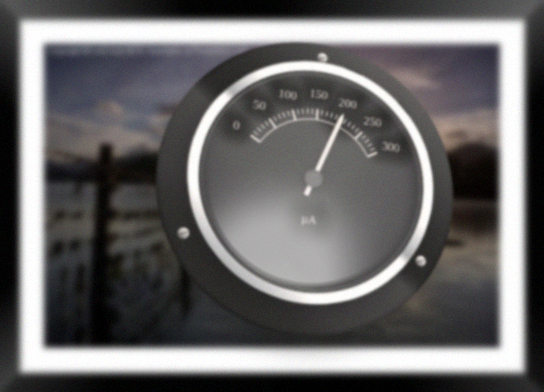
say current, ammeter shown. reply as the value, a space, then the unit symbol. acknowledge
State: 200 µA
